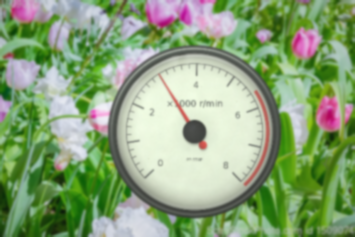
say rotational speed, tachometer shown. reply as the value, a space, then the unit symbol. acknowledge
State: 3000 rpm
